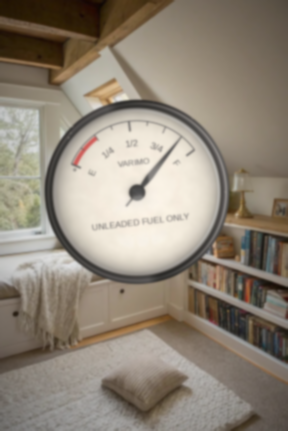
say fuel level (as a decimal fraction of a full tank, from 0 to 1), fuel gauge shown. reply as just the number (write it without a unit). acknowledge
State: 0.875
